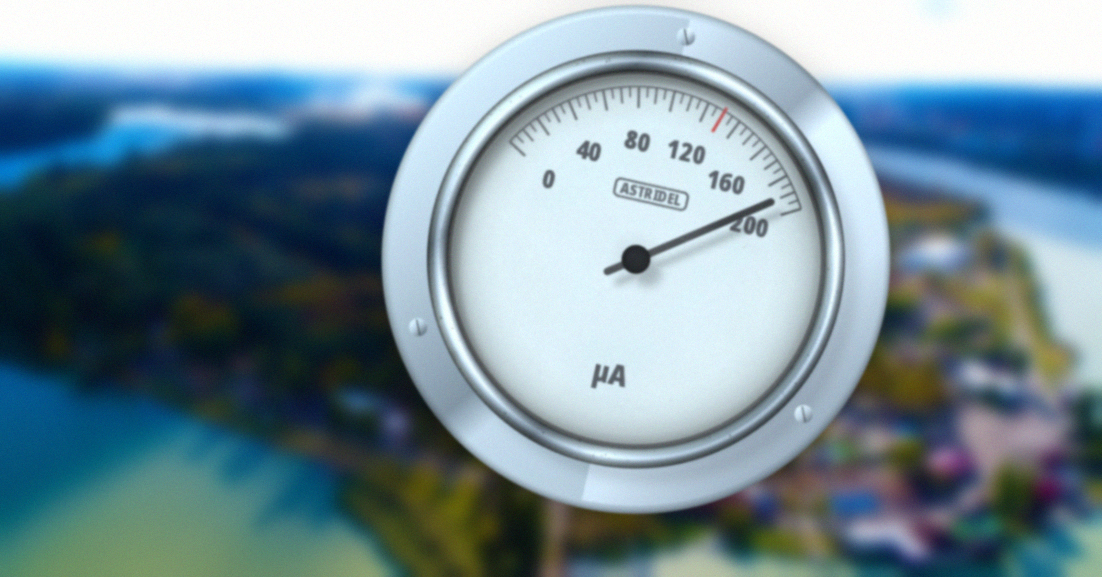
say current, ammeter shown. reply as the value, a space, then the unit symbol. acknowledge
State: 190 µA
